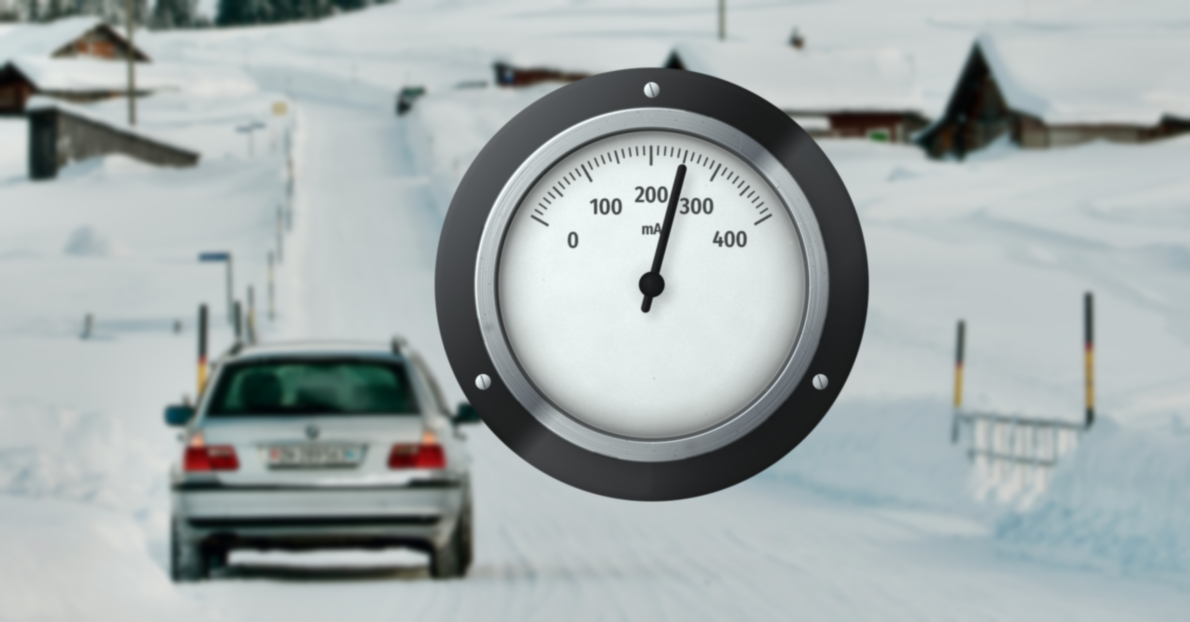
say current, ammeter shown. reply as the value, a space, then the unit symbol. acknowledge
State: 250 mA
